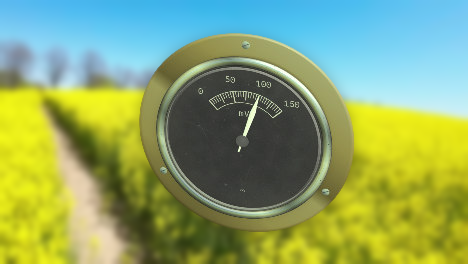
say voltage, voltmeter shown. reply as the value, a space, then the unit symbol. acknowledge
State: 100 mV
